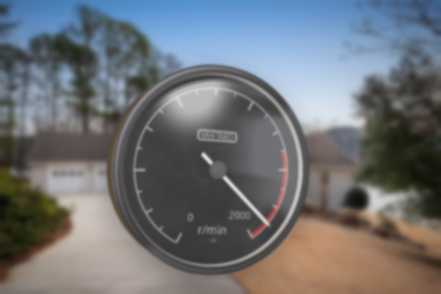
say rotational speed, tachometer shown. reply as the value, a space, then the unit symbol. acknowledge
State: 1900 rpm
